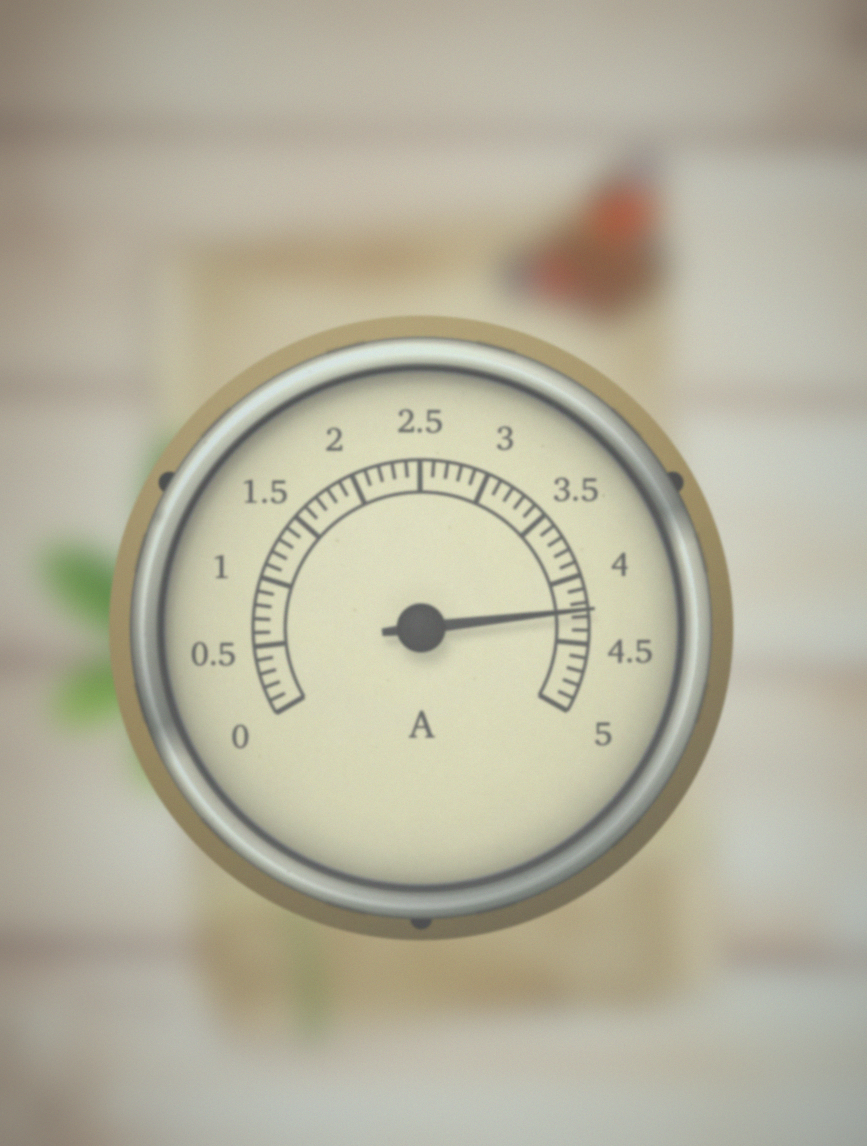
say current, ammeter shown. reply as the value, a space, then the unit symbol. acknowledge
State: 4.25 A
